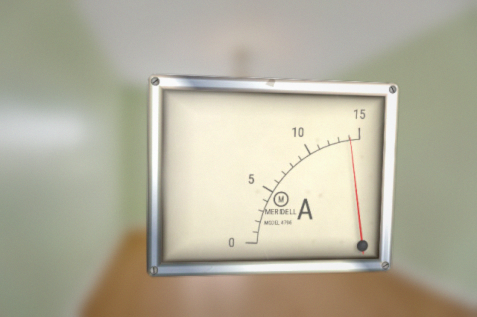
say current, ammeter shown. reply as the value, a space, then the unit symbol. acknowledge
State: 14 A
